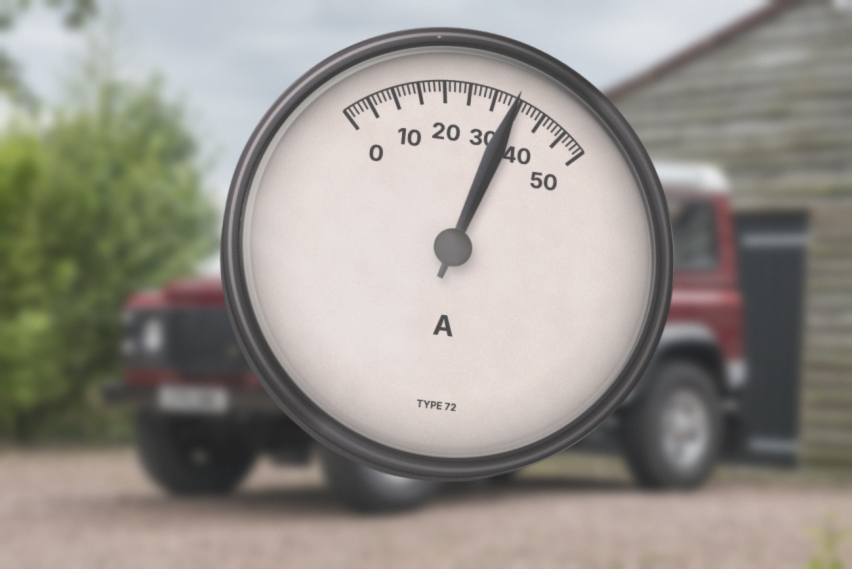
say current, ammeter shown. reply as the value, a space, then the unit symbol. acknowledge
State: 34 A
